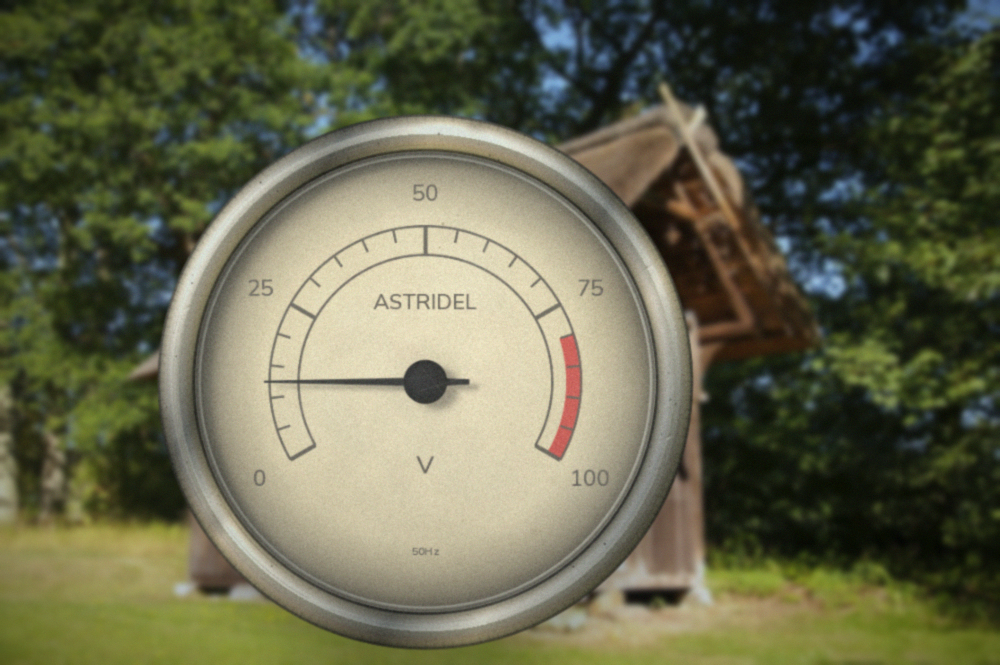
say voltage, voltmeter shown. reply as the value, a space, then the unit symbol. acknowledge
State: 12.5 V
